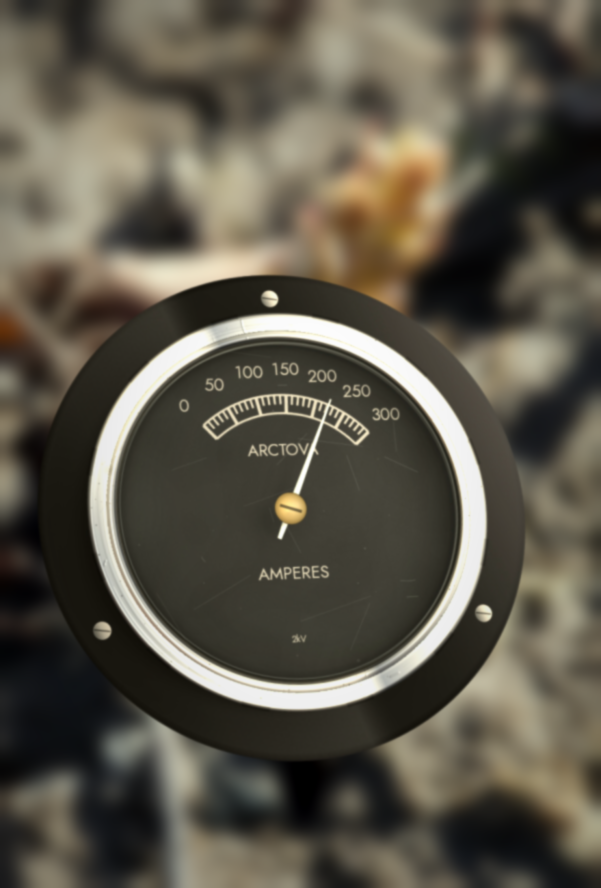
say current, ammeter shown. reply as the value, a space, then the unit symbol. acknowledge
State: 220 A
